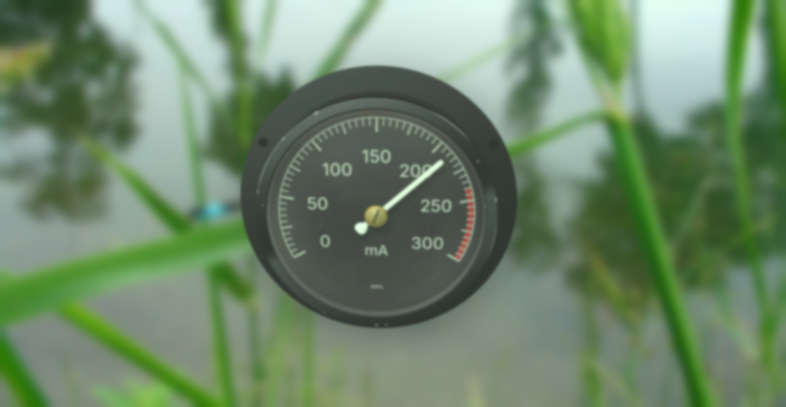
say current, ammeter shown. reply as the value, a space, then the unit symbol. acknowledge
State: 210 mA
